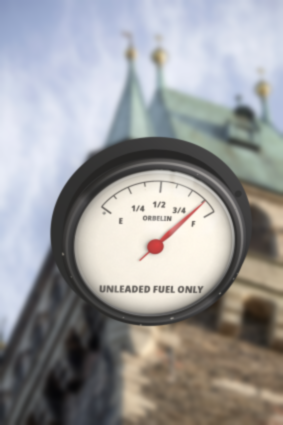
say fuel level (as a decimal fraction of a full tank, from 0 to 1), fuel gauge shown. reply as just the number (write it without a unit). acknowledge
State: 0.875
